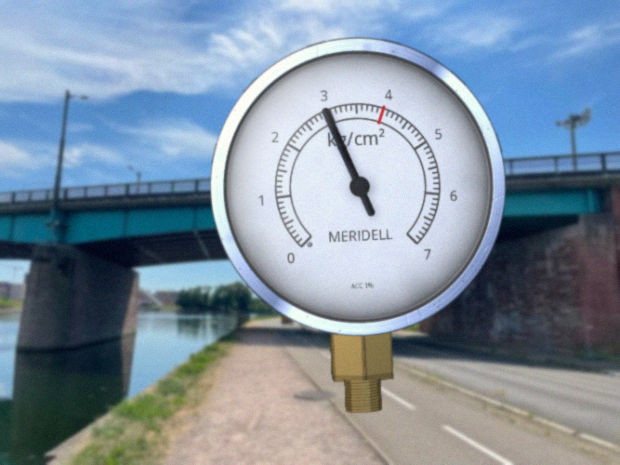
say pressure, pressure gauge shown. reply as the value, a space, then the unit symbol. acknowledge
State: 2.9 kg/cm²
